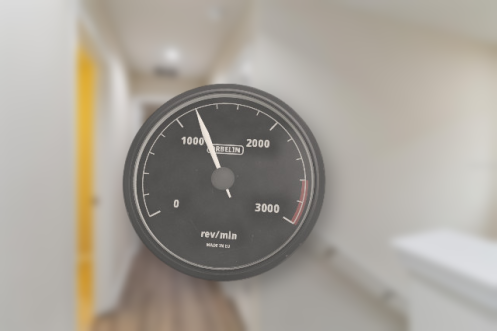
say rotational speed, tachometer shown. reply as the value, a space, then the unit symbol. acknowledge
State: 1200 rpm
